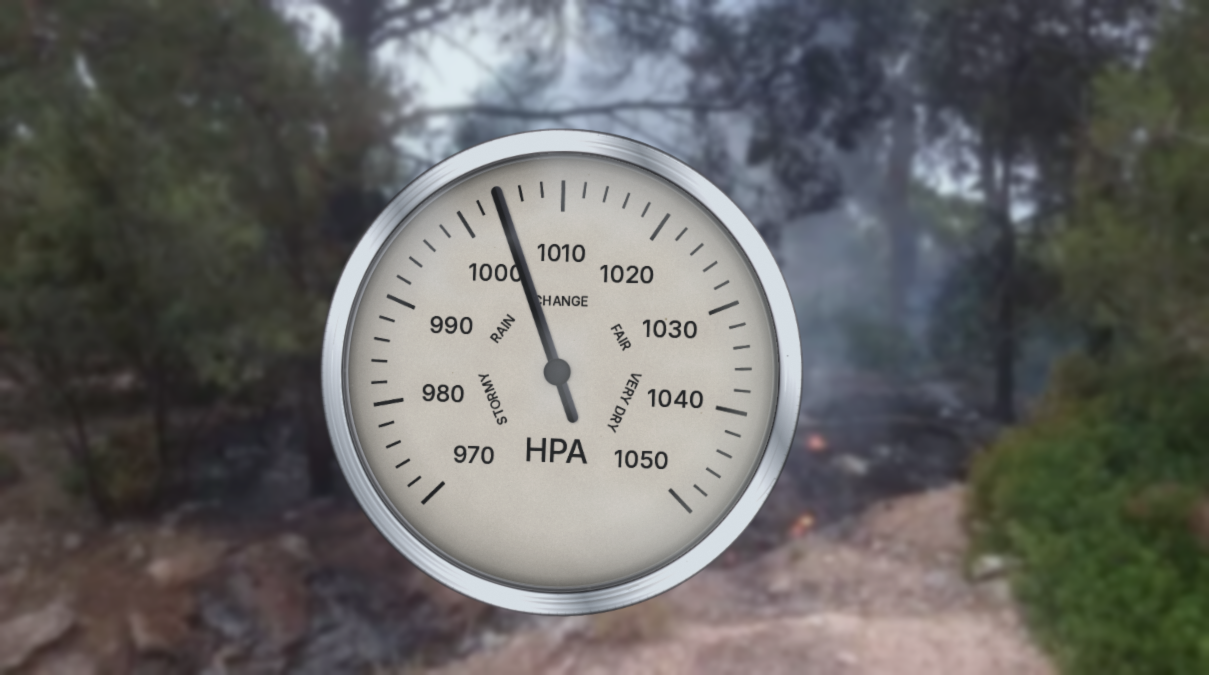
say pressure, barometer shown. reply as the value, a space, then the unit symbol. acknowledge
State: 1004 hPa
